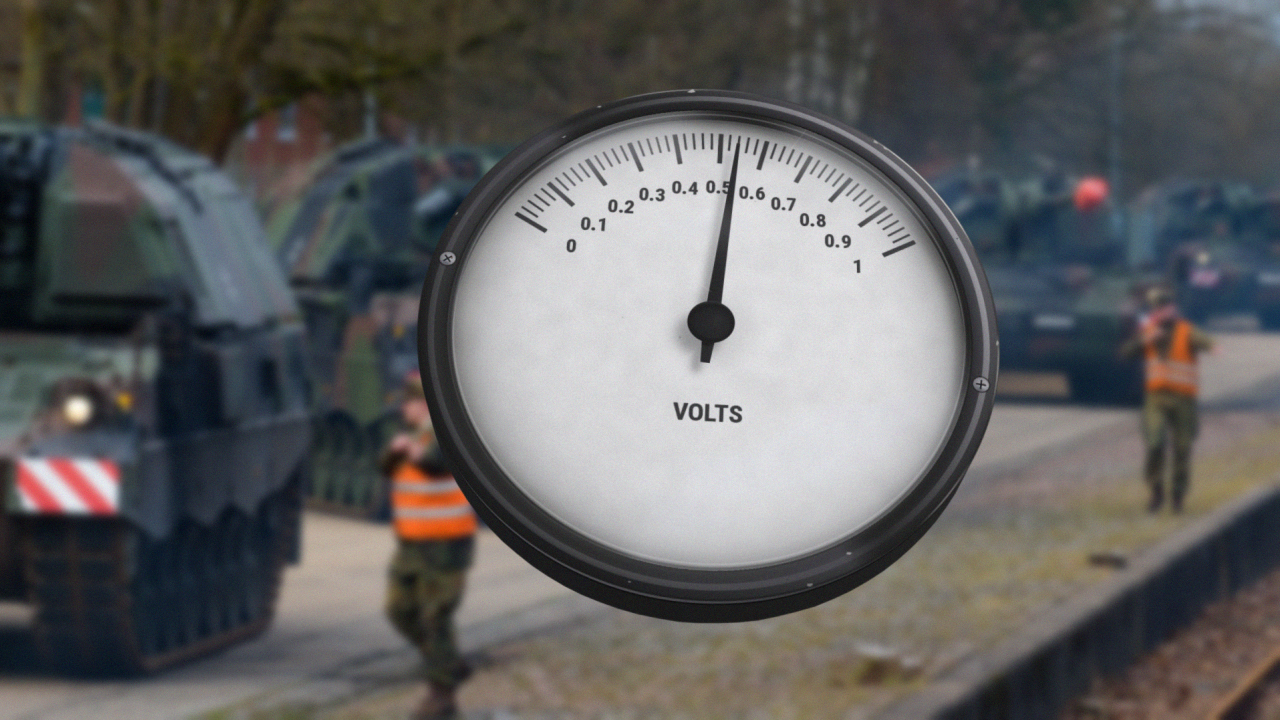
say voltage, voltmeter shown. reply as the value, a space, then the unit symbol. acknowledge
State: 0.54 V
